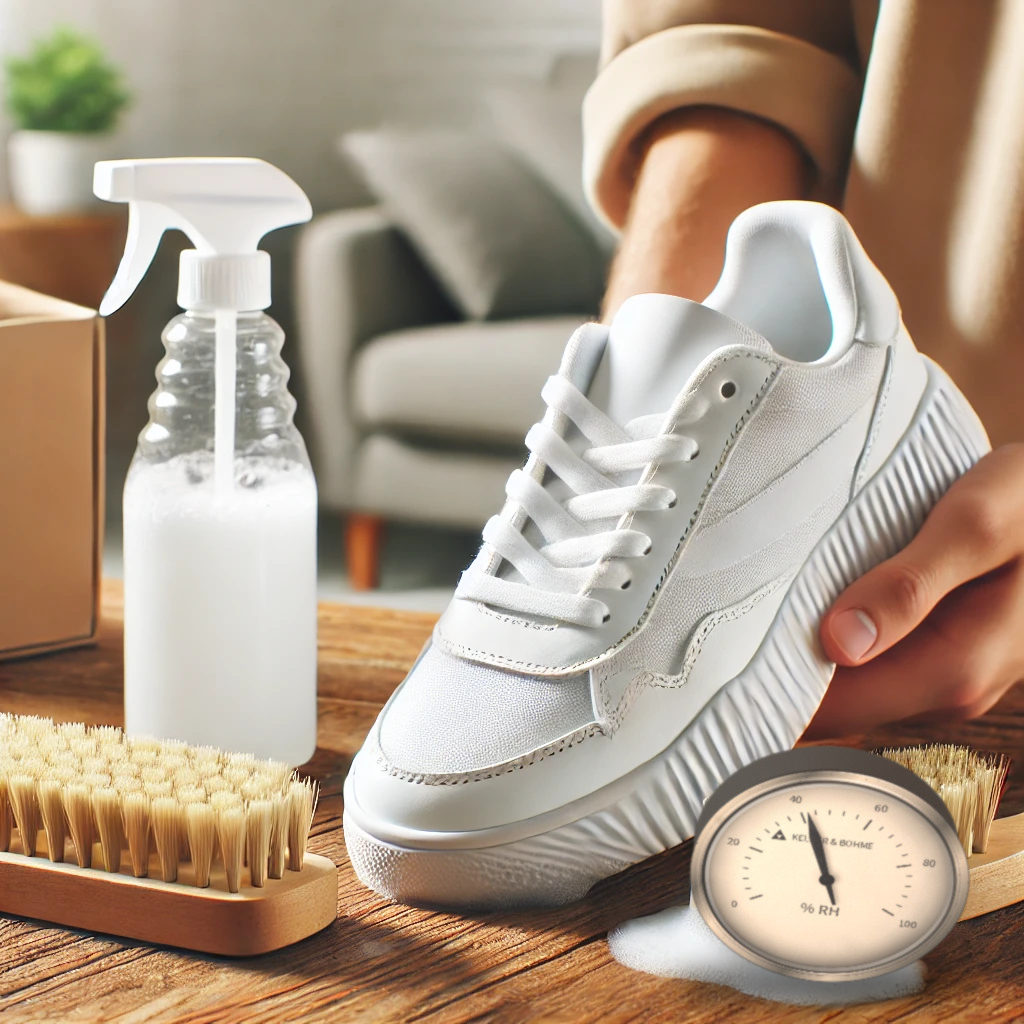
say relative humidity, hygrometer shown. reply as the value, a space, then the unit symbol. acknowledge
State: 42 %
